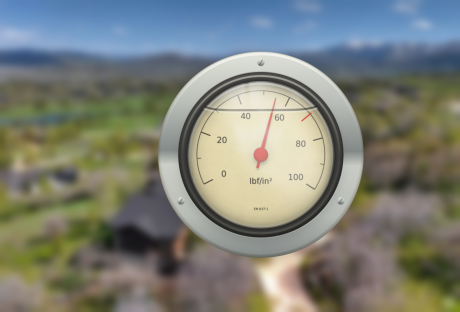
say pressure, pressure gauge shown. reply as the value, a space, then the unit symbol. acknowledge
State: 55 psi
